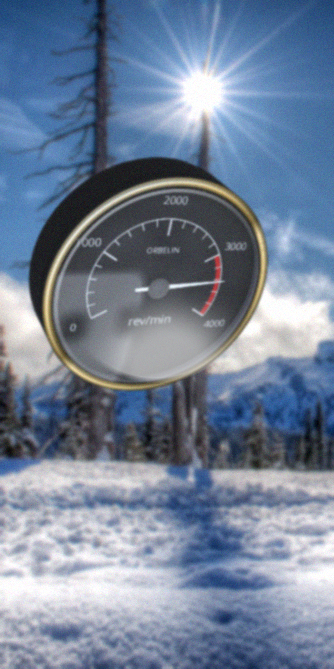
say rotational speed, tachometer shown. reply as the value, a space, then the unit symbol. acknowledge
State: 3400 rpm
